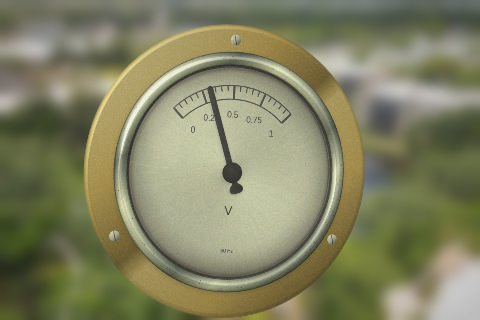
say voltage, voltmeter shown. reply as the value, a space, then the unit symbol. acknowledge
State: 0.3 V
